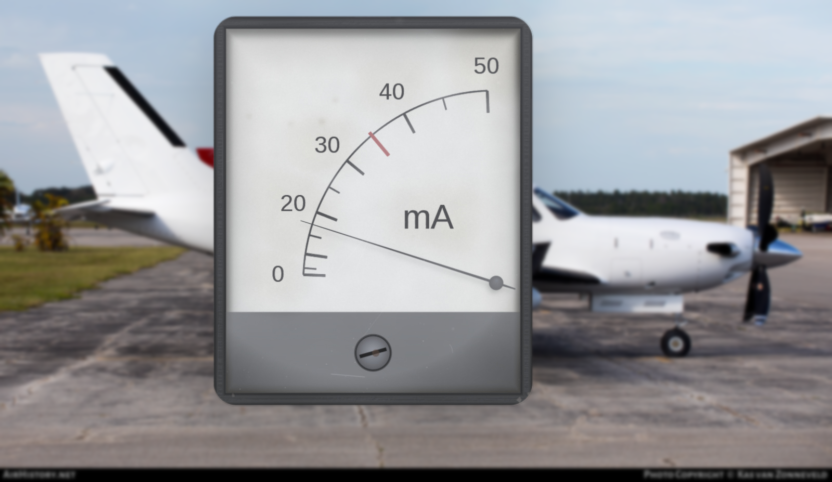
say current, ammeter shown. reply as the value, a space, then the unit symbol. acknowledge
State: 17.5 mA
